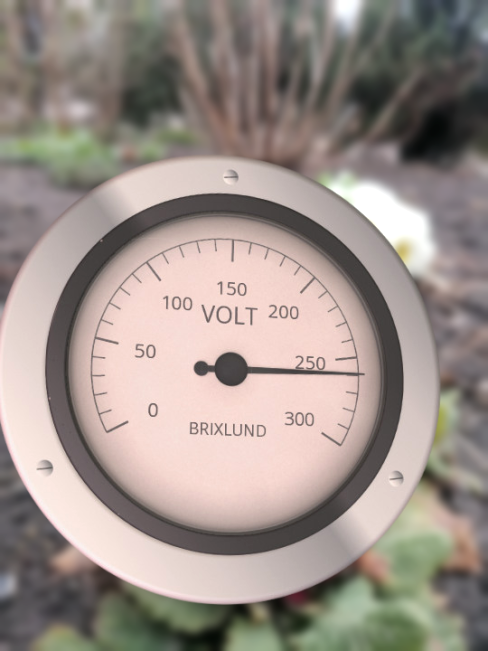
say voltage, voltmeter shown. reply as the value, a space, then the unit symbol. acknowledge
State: 260 V
